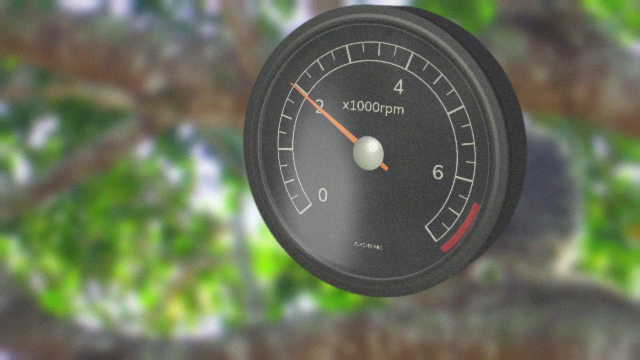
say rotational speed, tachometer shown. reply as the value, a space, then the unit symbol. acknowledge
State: 2000 rpm
